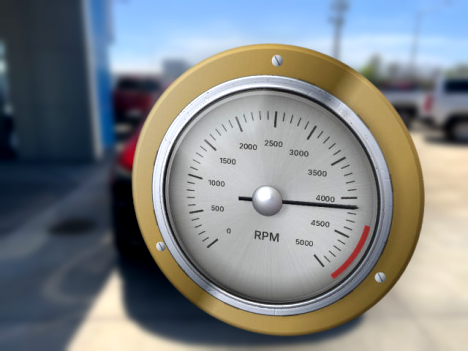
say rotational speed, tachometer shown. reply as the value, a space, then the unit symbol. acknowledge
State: 4100 rpm
